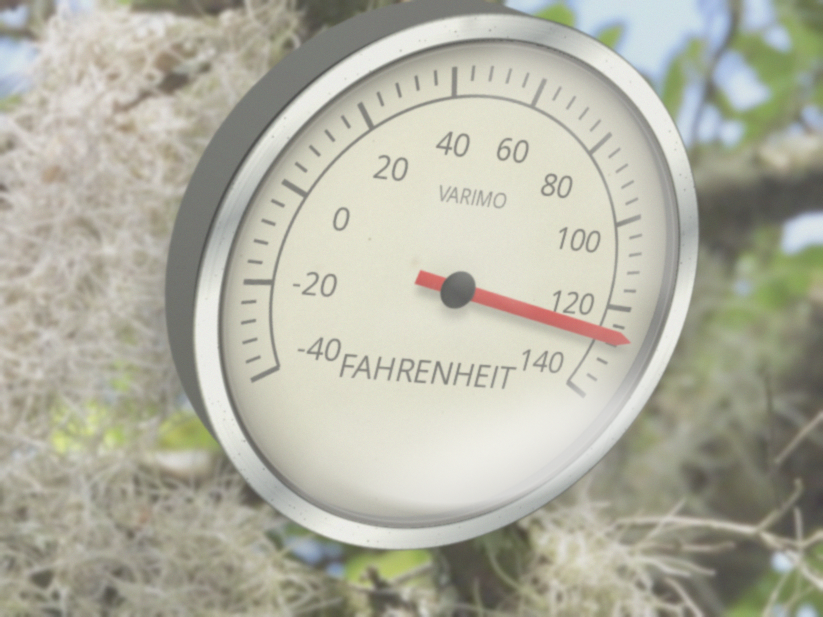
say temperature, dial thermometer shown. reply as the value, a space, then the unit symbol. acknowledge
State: 126 °F
